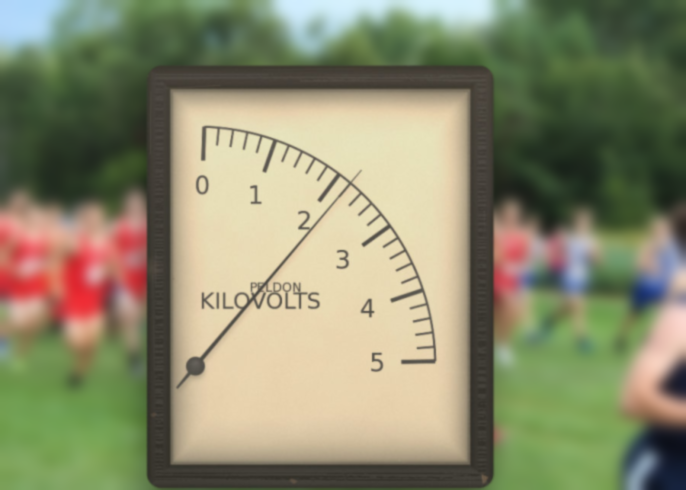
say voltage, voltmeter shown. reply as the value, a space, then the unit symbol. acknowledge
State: 2.2 kV
